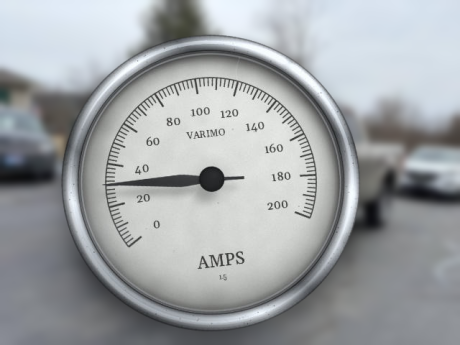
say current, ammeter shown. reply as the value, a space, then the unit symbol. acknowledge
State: 30 A
